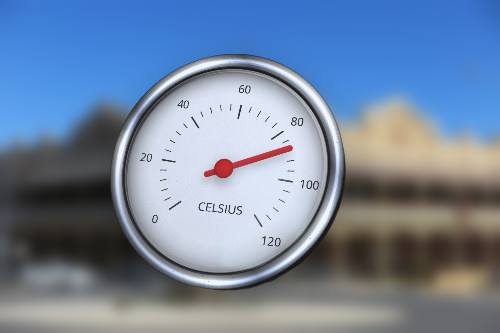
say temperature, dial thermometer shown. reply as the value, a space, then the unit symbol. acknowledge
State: 88 °C
